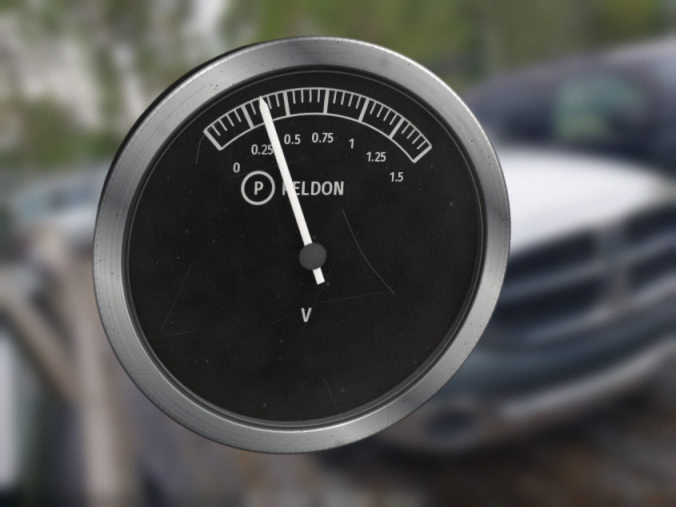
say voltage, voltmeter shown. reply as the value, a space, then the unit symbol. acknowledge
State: 0.35 V
